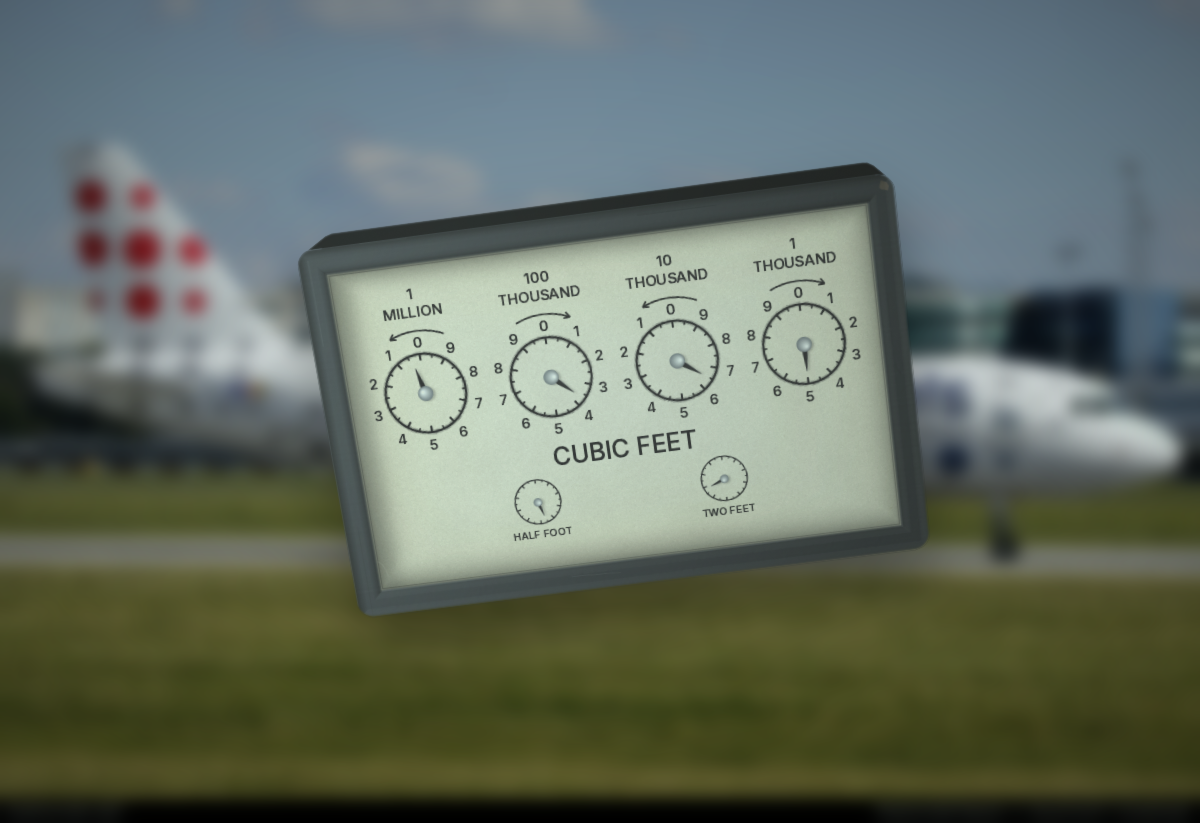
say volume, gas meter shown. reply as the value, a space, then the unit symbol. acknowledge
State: 36500 ft³
